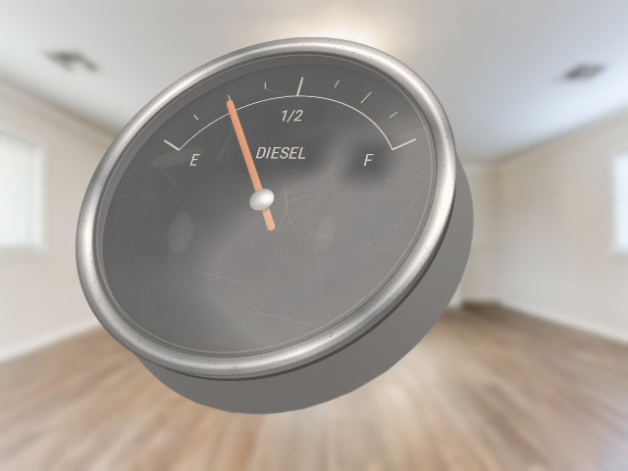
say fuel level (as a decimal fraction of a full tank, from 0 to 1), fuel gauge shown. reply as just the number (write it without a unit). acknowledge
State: 0.25
